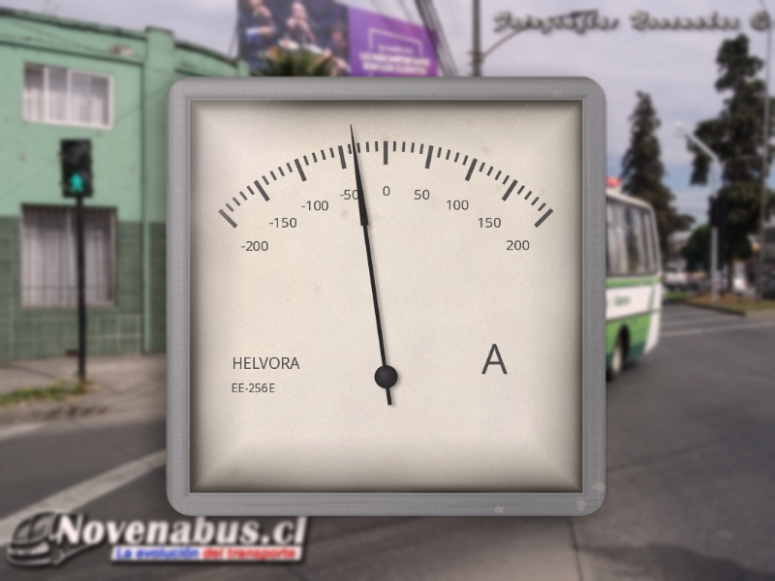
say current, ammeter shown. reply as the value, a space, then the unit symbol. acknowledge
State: -35 A
